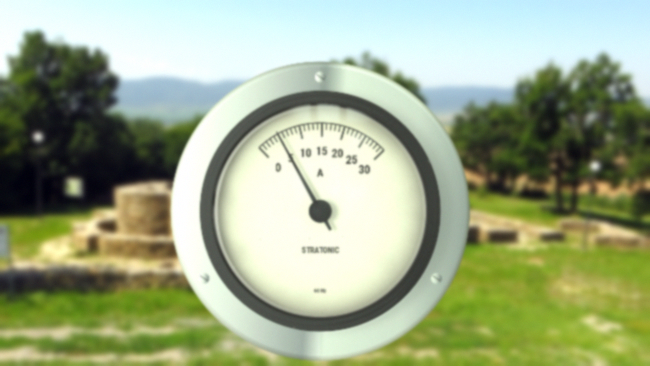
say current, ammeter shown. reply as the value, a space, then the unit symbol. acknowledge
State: 5 A
